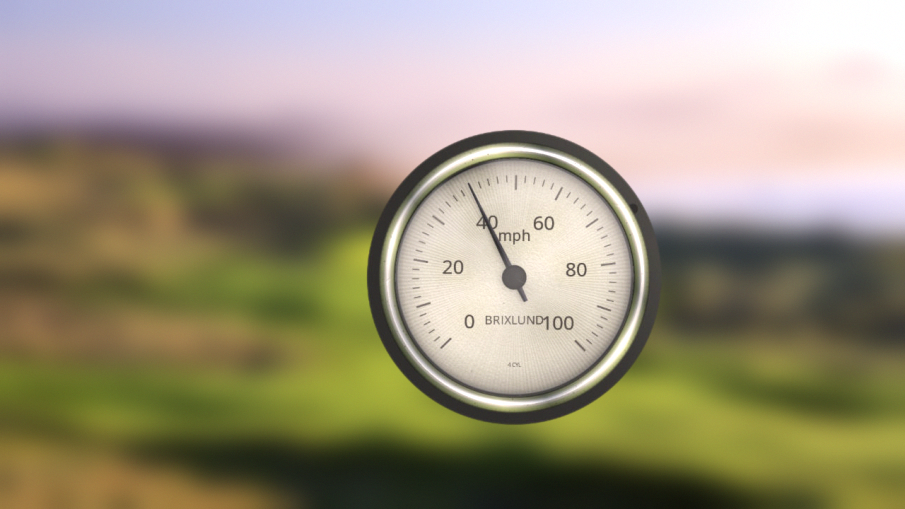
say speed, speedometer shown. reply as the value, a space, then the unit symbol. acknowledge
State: 40 mph
